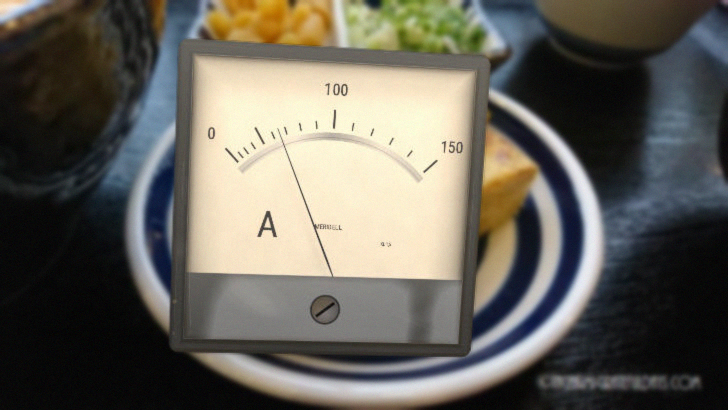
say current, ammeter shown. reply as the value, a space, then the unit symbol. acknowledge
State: 65 A
